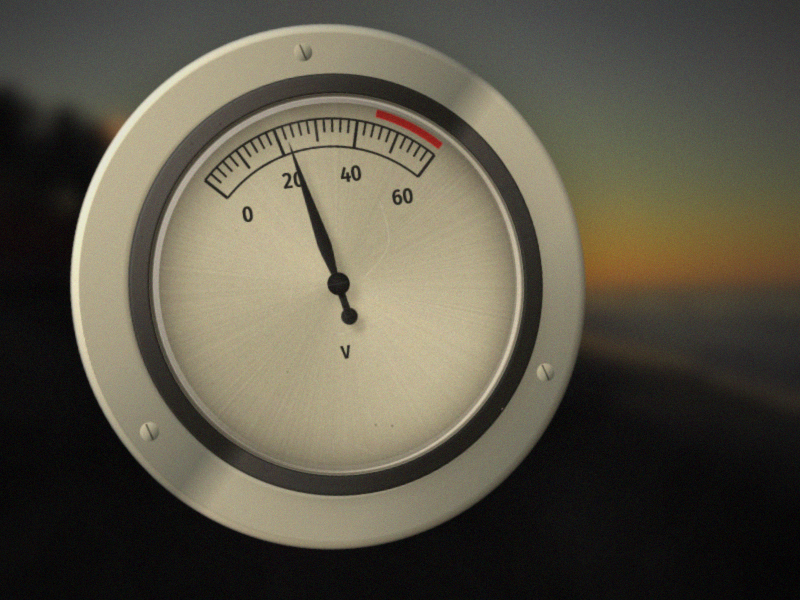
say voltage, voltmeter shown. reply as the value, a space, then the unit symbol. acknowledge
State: 22 V
